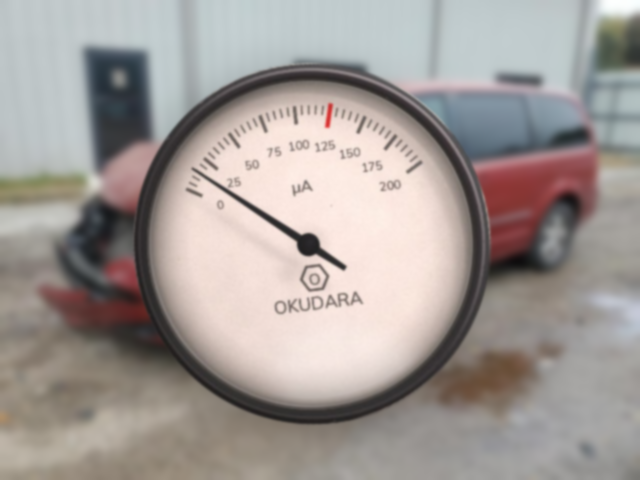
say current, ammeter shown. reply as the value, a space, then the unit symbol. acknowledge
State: 15 µA
